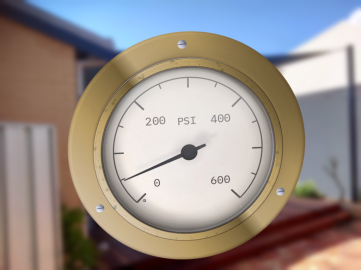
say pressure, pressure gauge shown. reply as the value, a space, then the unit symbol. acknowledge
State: 50 psi
